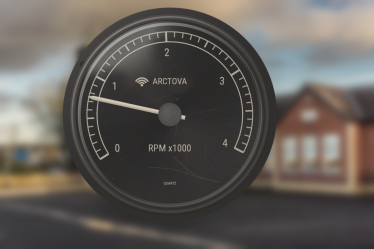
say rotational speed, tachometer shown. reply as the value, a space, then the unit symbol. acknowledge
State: 750 rpm
